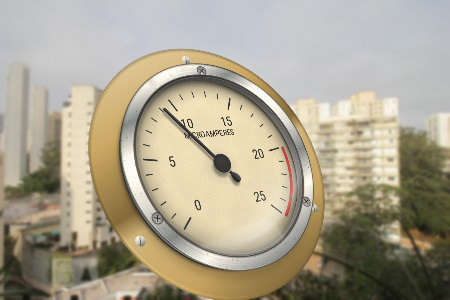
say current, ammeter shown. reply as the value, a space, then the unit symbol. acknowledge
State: 9 µA
